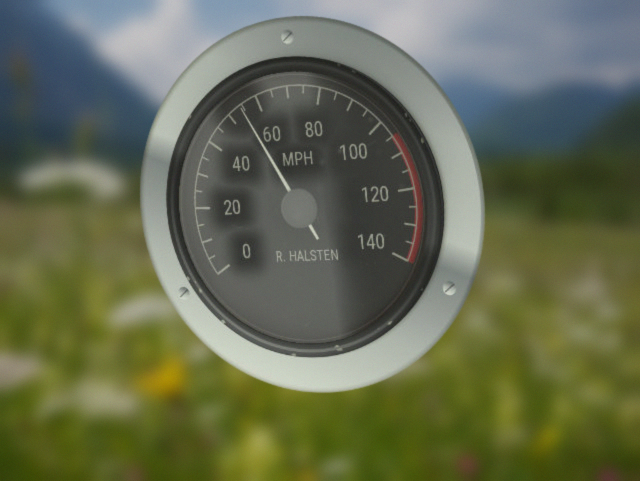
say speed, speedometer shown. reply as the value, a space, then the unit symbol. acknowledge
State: 55 mph
